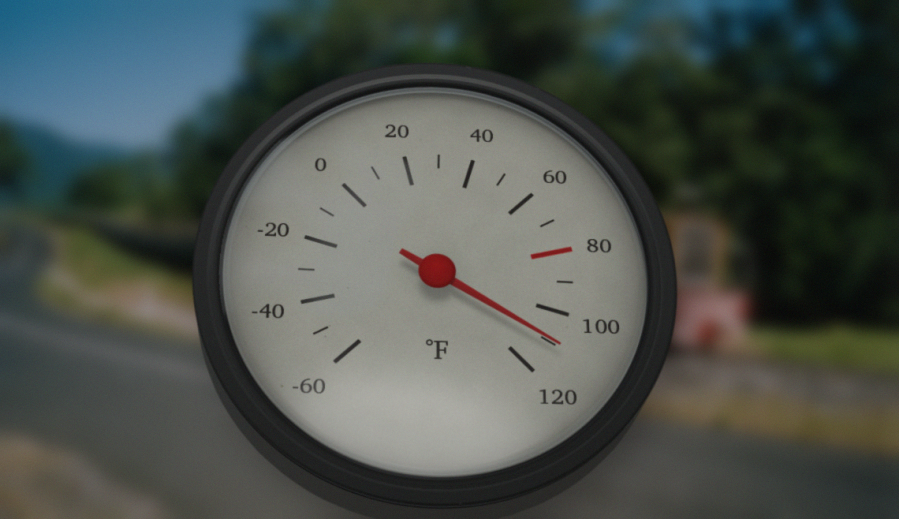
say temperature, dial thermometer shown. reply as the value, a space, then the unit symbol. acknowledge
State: 110 °F
